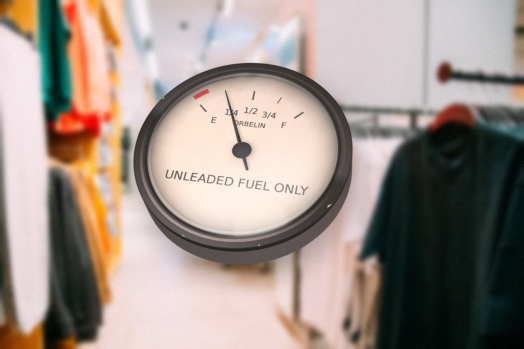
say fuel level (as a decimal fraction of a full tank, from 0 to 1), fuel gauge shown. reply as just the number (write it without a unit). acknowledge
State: 0.25
